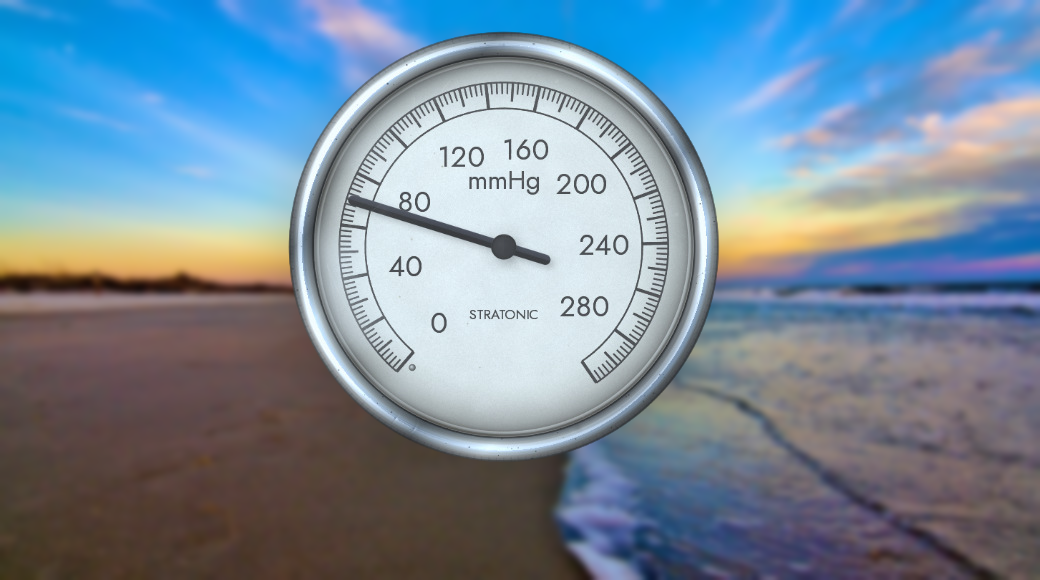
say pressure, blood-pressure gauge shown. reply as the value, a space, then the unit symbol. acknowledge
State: 70 mmHg
